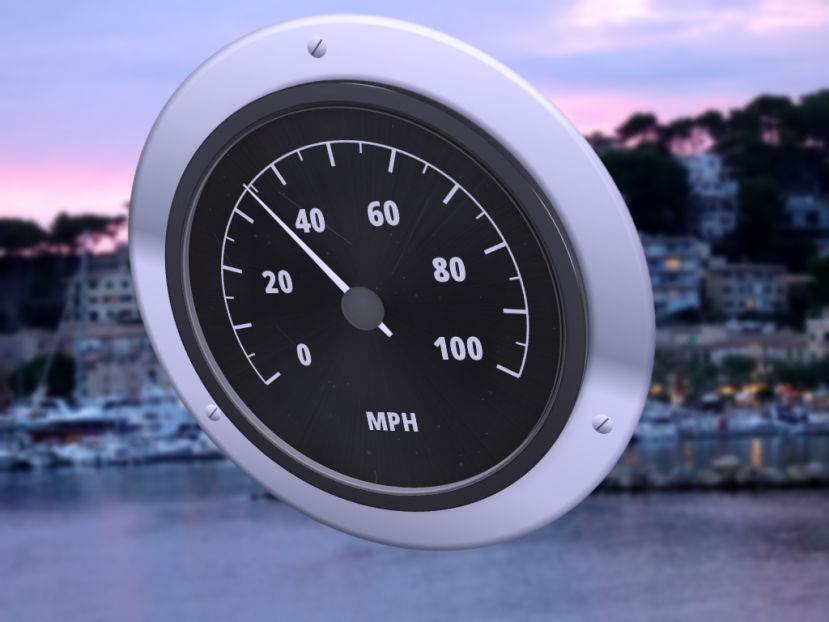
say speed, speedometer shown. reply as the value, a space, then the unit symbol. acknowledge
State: 35 mph
